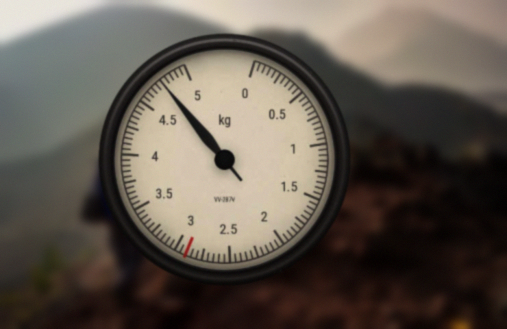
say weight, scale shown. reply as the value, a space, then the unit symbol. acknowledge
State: 4.75 kg
